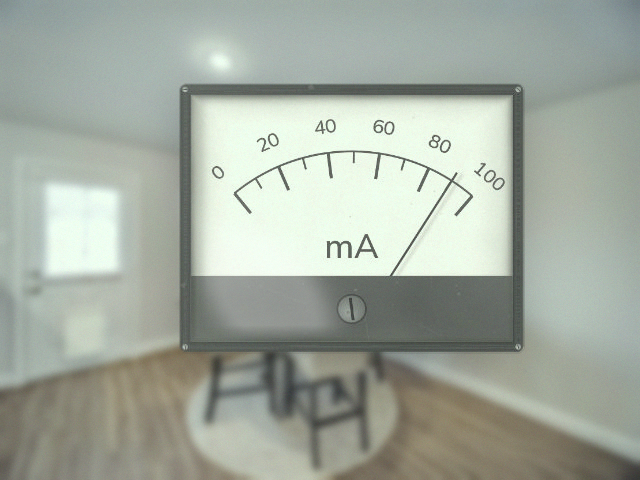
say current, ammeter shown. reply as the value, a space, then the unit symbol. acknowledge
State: 90 mA
